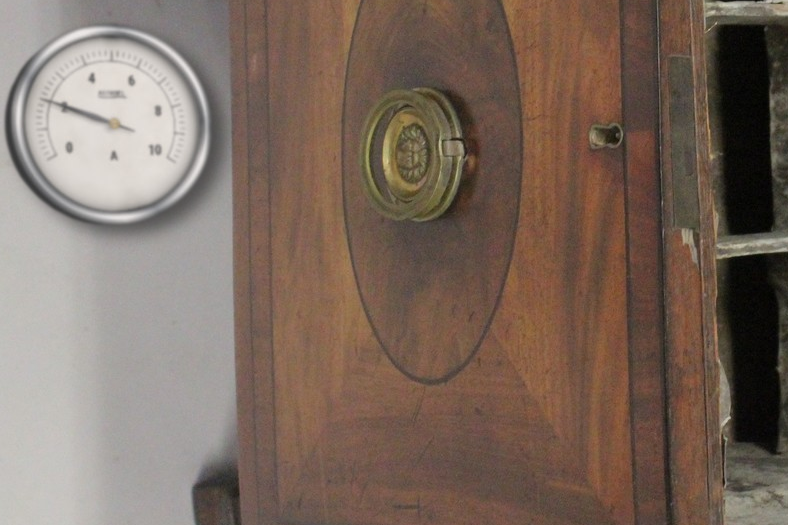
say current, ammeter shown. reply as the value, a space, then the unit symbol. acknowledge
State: 2 A
